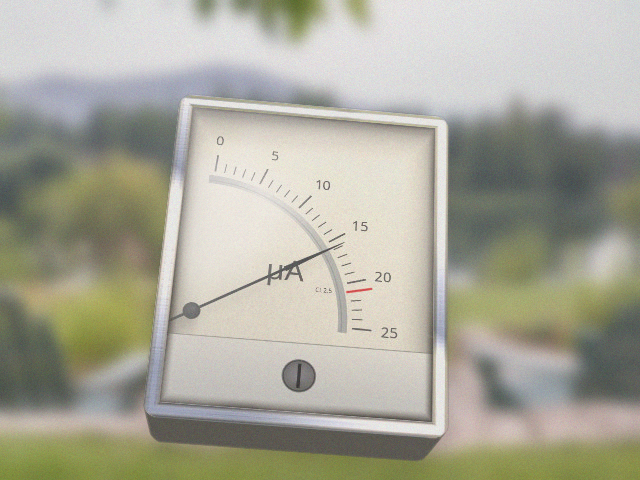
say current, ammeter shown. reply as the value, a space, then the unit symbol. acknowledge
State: 16 µA
